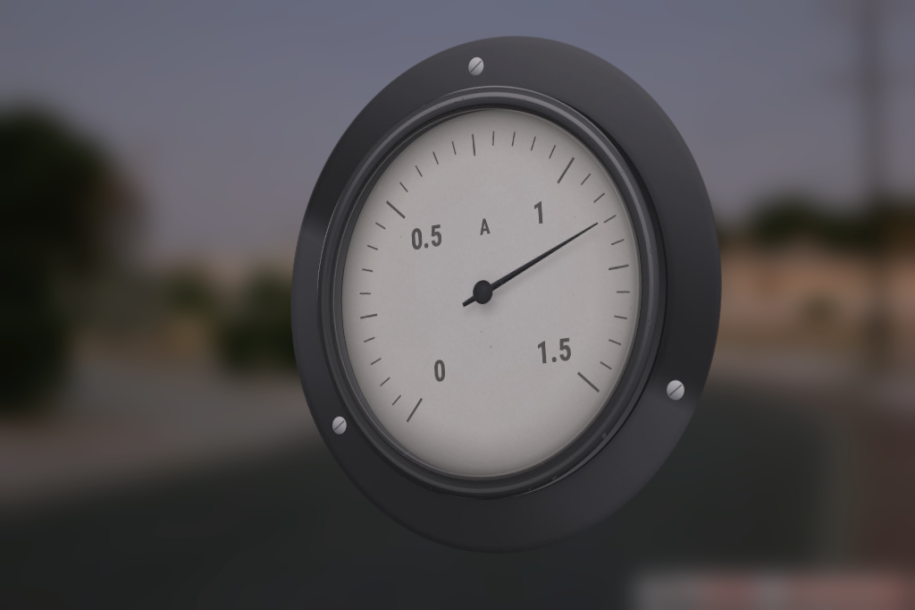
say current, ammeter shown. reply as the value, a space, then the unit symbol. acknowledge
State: 1.15 A
